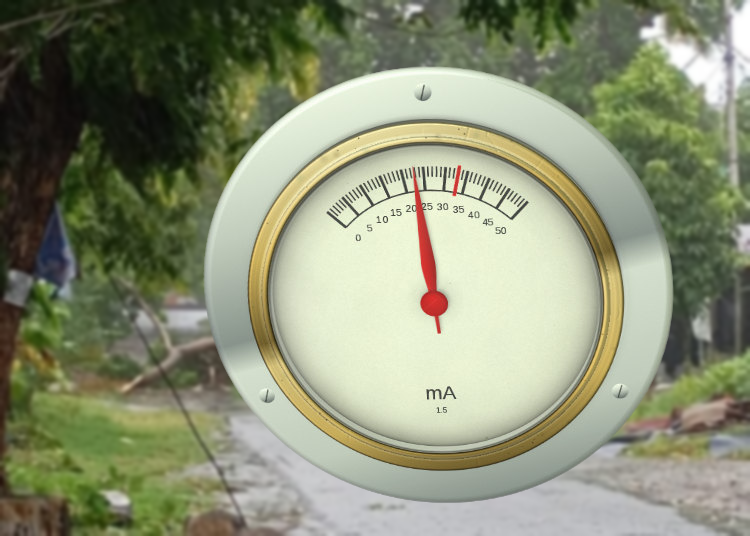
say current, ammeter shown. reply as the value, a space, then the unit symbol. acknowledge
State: 23 mA
